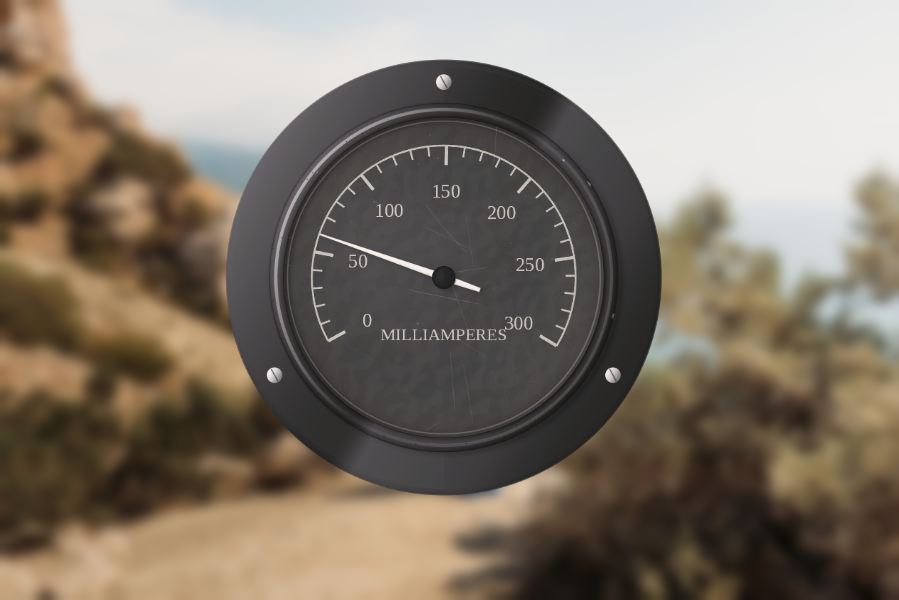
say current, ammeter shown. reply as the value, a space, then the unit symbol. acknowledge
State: 60 mA
